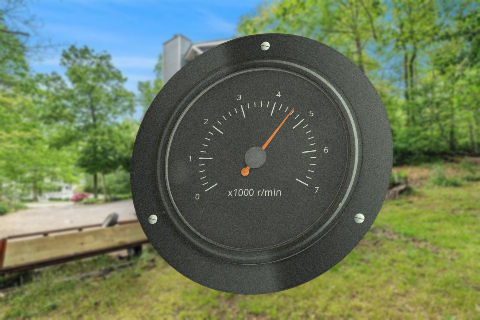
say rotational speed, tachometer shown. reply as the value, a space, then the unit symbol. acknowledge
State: 4600 rpm
